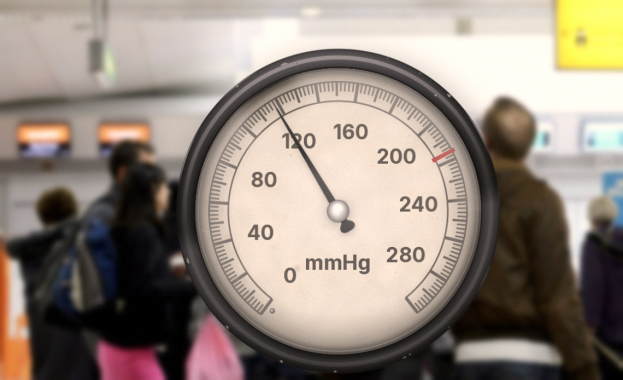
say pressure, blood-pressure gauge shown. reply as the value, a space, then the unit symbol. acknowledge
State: 118 mmHg
